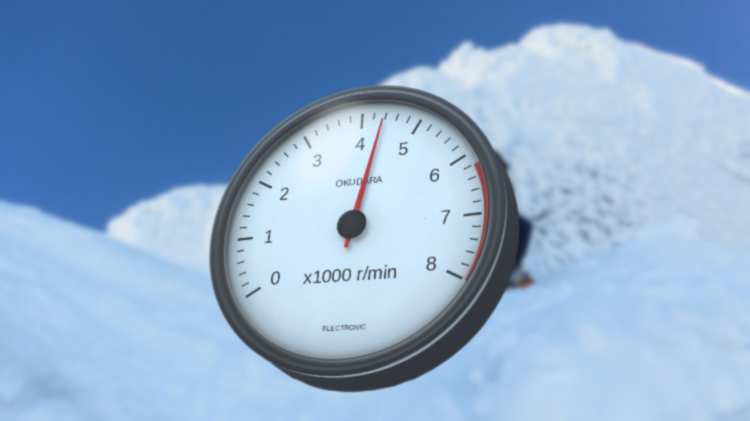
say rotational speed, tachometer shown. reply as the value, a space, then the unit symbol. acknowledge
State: 4400 rpm
